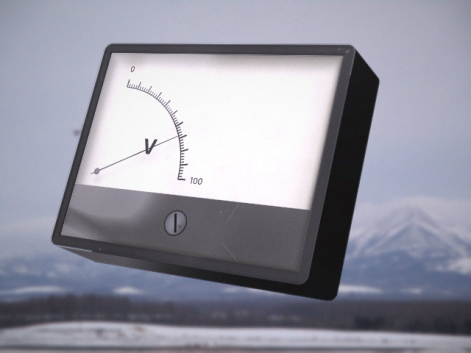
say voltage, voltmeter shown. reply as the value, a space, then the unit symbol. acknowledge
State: 70 V
